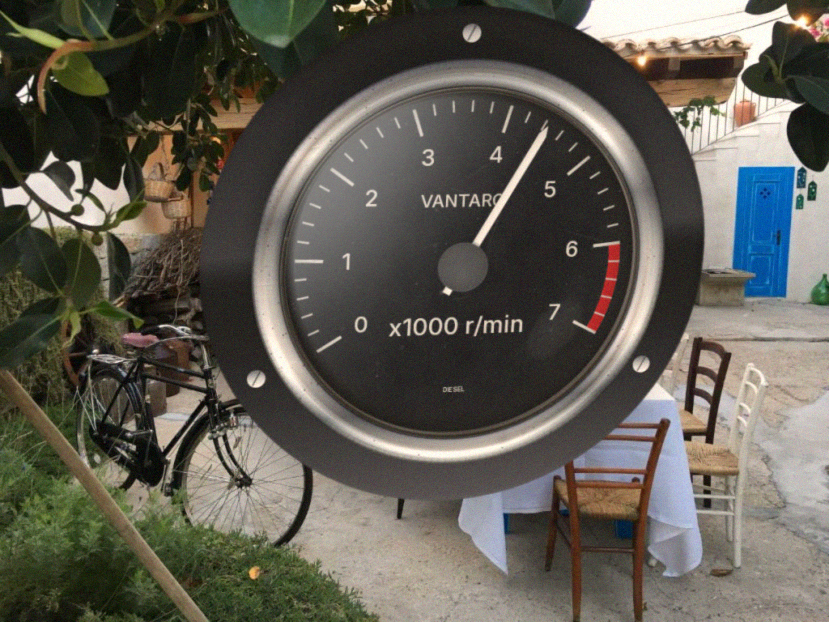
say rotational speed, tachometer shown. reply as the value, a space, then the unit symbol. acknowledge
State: 4400 rpm
